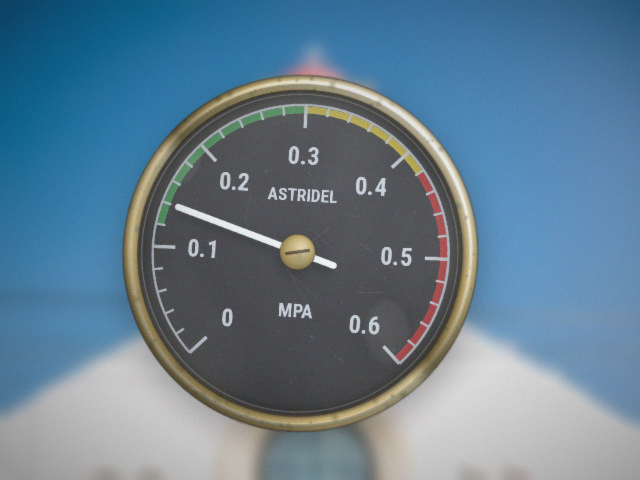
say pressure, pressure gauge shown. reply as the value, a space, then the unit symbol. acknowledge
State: 0.14 MPa
